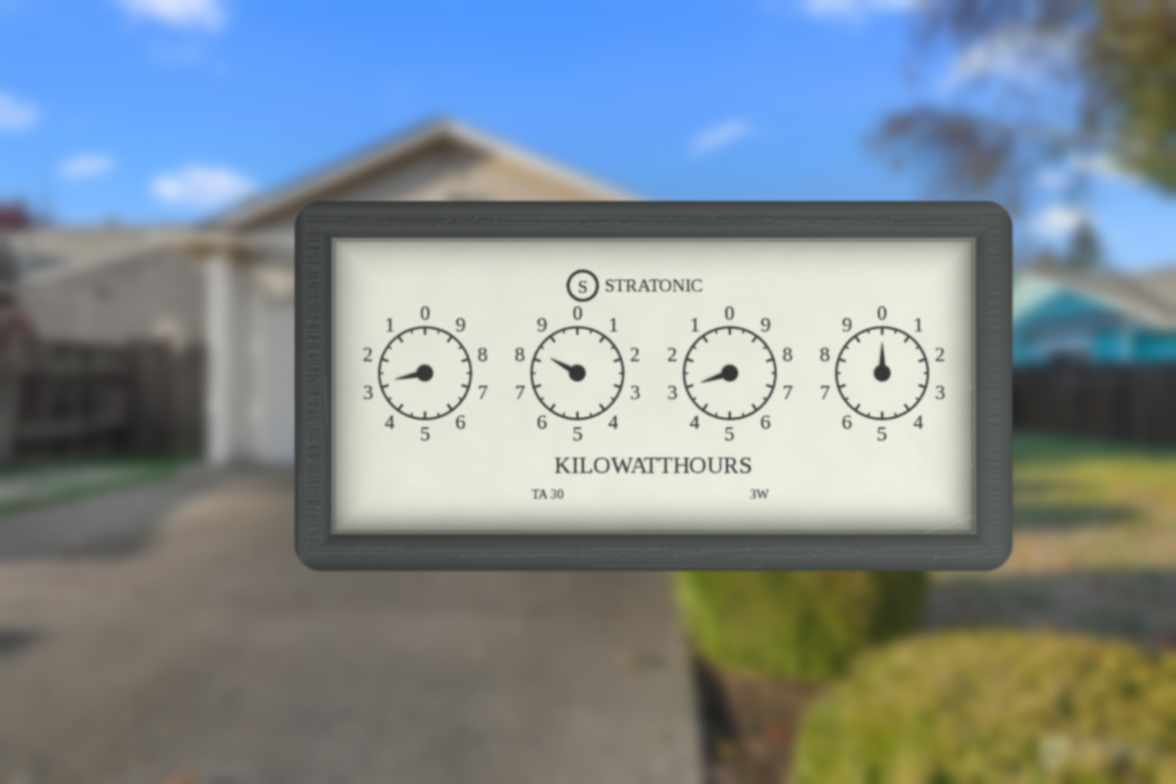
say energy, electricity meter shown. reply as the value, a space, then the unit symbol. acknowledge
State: 2830 kWh
